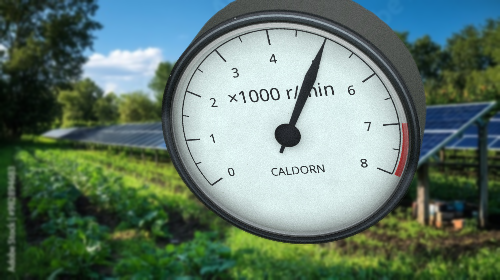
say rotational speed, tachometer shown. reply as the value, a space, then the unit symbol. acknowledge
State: 5000 rpm
